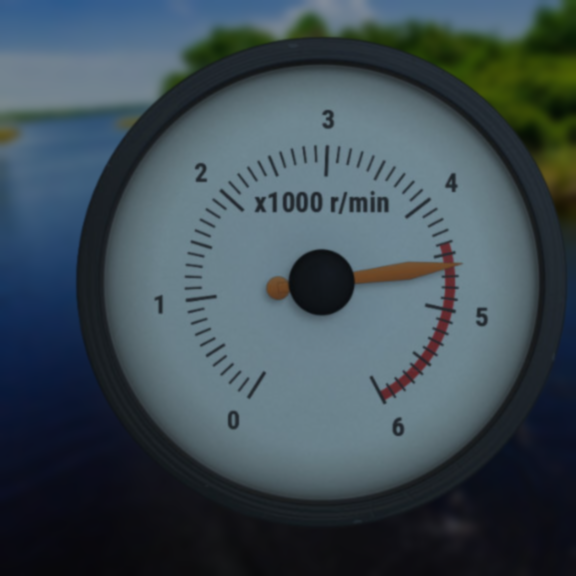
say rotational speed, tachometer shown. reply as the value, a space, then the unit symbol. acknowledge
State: 4600 rpm
